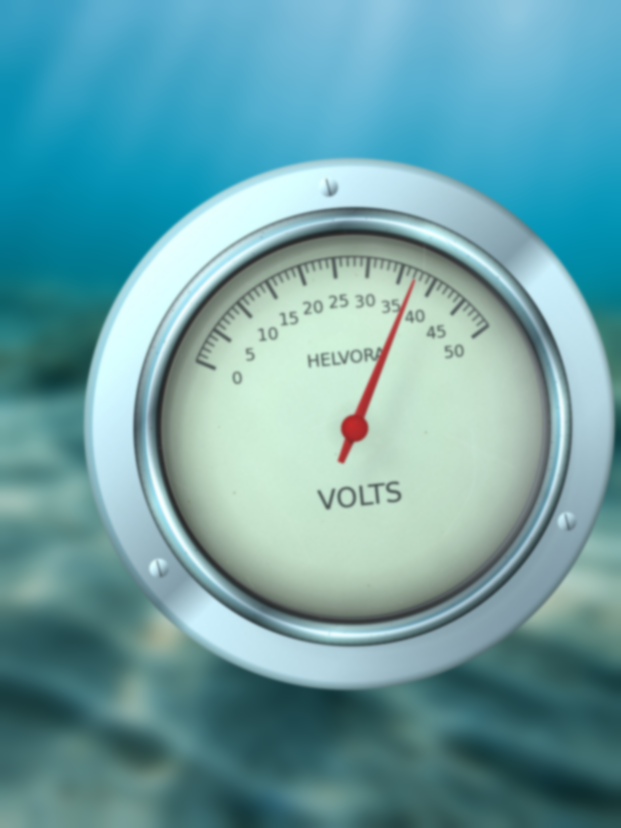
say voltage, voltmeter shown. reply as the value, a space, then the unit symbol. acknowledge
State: 37 V
